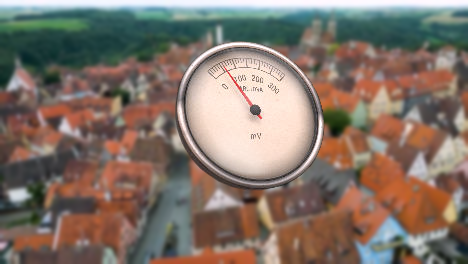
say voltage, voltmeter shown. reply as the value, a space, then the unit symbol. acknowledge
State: 50 mV
